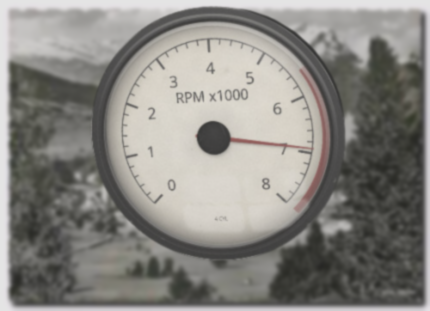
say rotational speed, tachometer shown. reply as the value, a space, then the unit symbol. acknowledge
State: 6900 rpm
